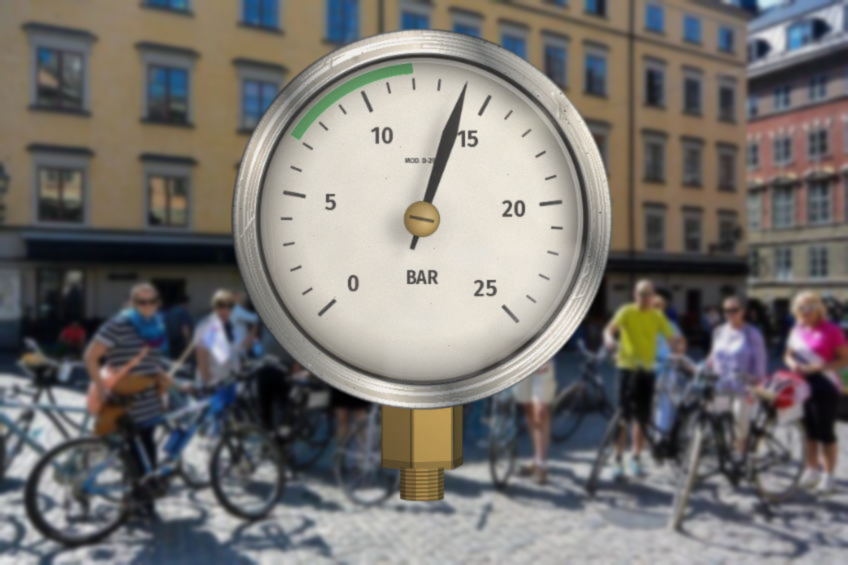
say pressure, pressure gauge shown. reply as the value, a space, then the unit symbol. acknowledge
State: 14 bar
